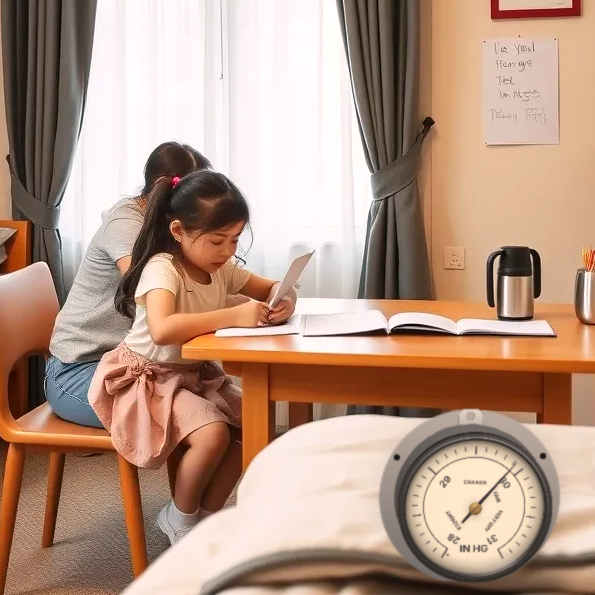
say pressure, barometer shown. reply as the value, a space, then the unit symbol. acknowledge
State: 29.9 inHg
